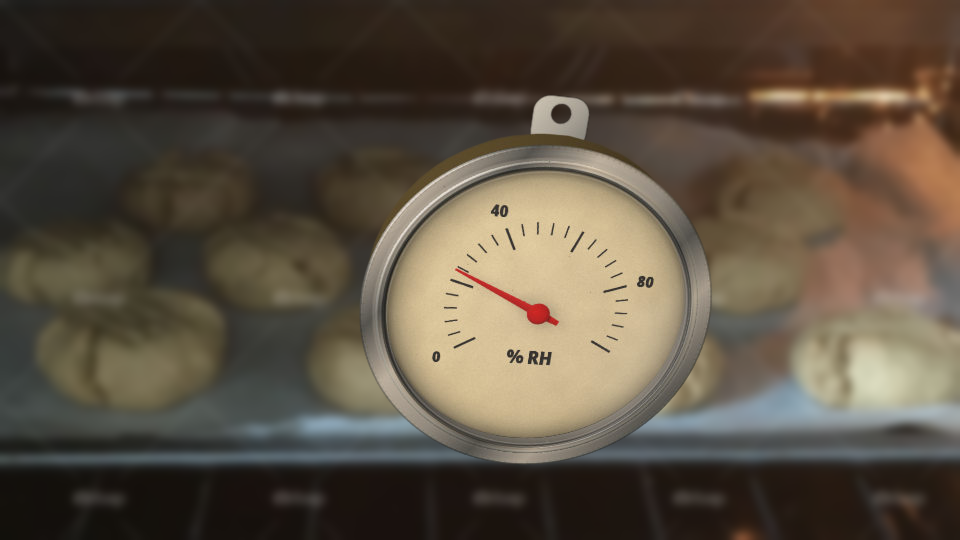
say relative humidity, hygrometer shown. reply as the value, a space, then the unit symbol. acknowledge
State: 24 %
